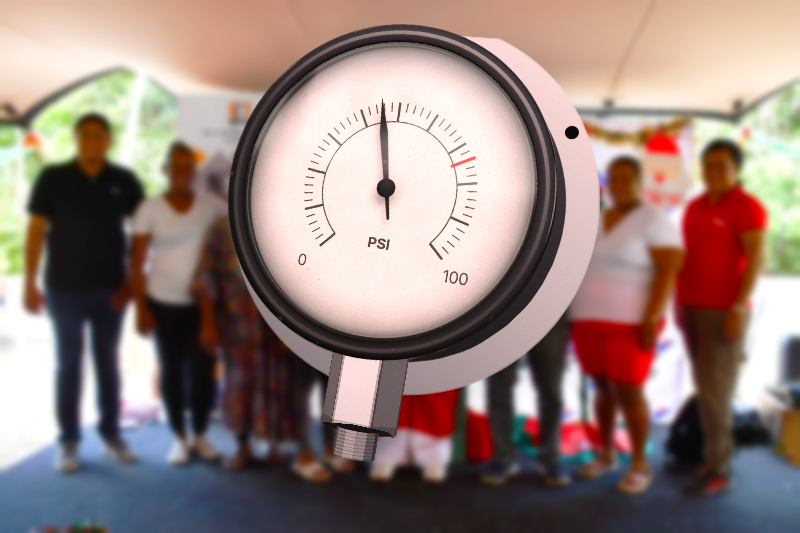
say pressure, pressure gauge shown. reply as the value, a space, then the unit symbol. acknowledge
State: 46 psi
